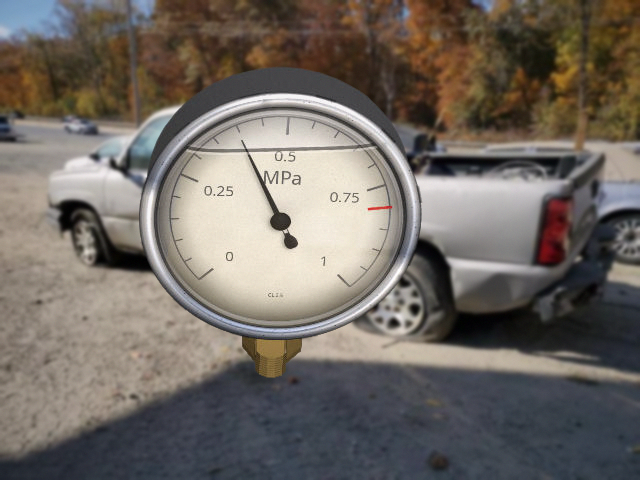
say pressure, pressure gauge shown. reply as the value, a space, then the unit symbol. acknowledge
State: 0.4 MPa
